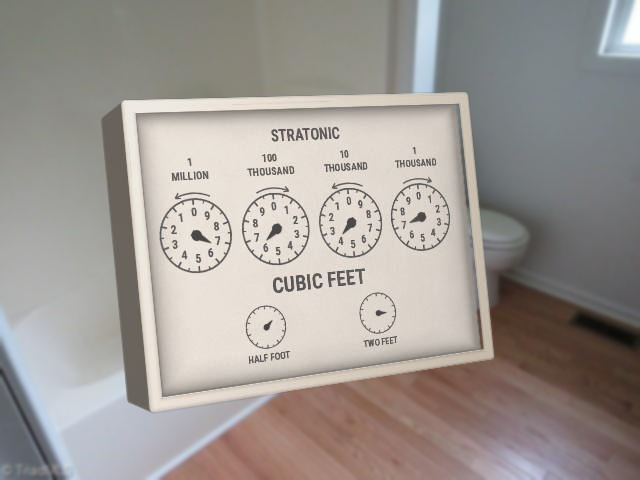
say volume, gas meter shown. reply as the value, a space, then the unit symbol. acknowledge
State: 663700 ft³
